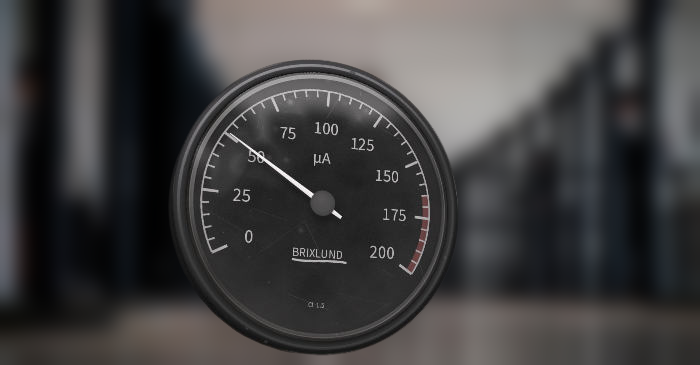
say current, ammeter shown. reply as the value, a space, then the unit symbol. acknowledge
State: 50 µA
